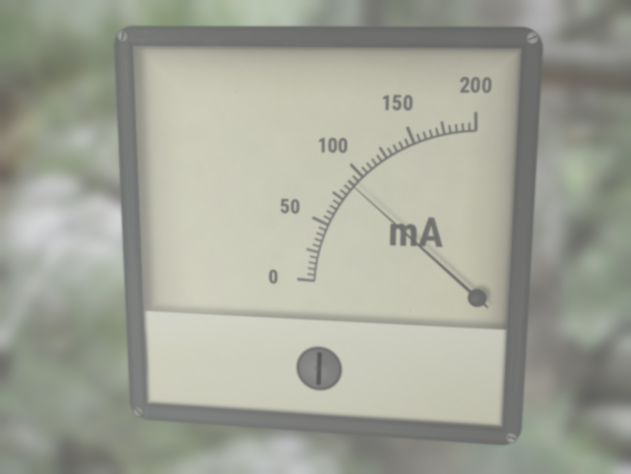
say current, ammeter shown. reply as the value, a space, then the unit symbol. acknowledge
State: 90 mA
